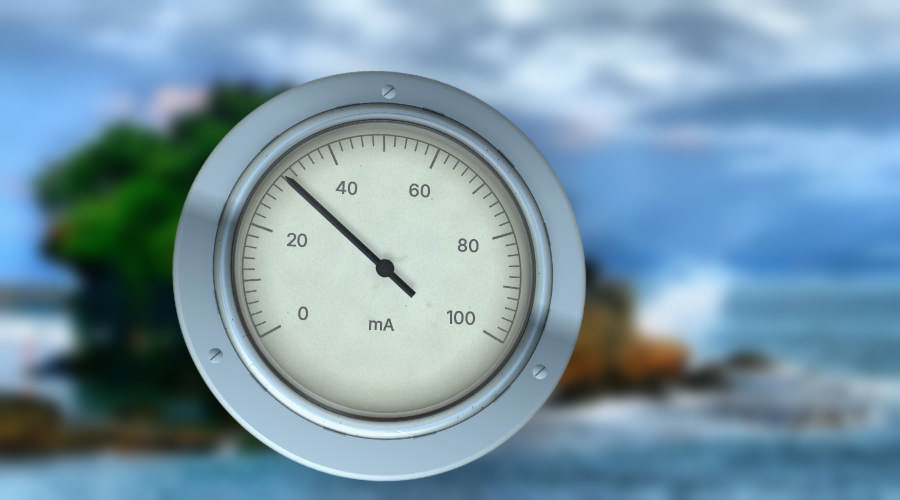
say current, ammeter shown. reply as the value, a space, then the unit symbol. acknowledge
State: 30 mA
